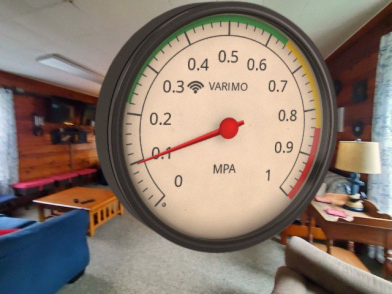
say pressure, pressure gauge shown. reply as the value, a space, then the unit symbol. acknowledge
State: 0.1 MPa
